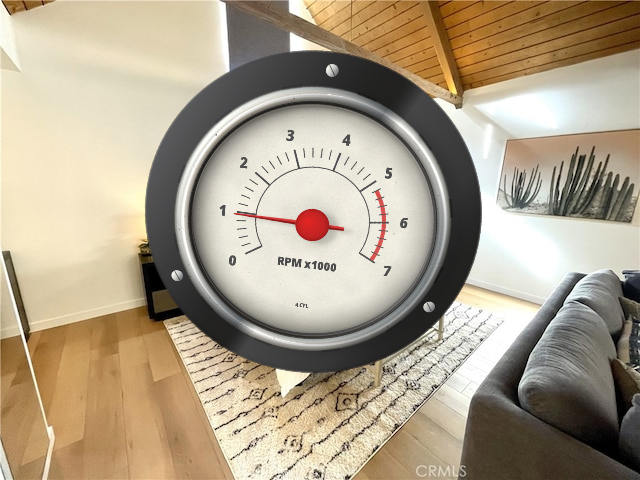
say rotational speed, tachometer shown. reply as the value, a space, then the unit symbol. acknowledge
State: 1000 rpm
